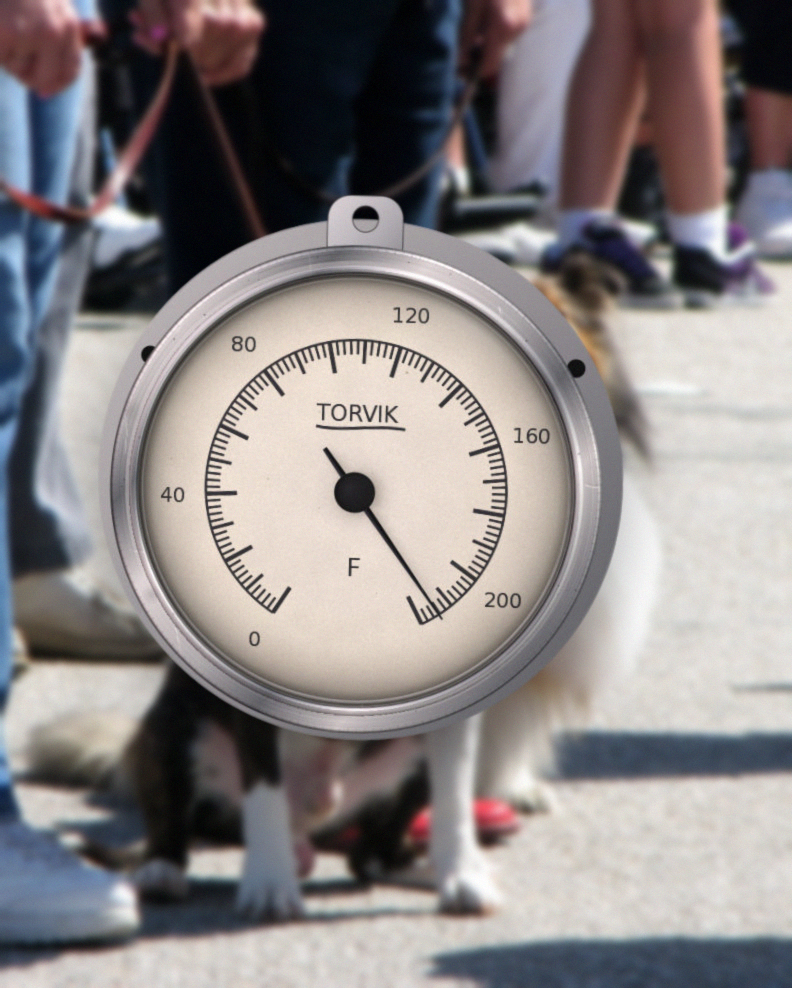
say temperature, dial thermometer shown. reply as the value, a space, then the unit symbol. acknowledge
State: 214 °F
